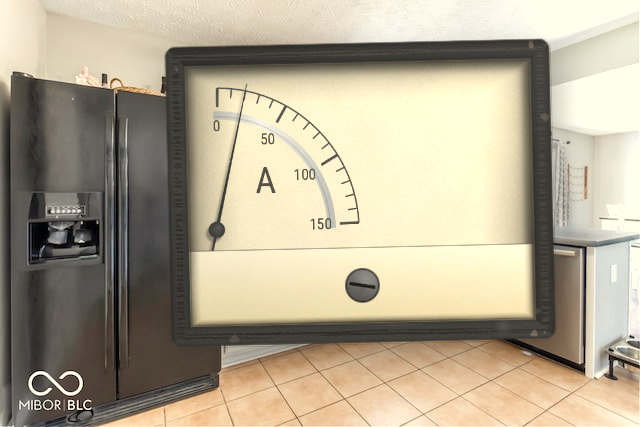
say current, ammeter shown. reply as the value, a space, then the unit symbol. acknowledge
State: 20 A
